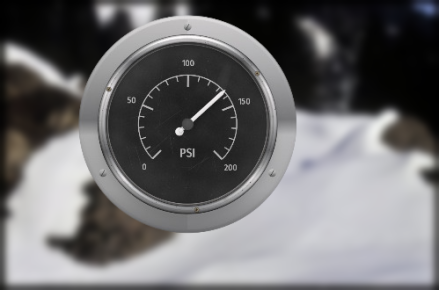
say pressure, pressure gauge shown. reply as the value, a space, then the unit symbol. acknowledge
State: 135 psi
